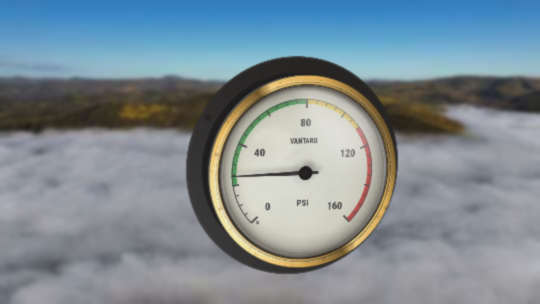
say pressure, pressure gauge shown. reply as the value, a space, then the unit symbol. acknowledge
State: 25 psi
